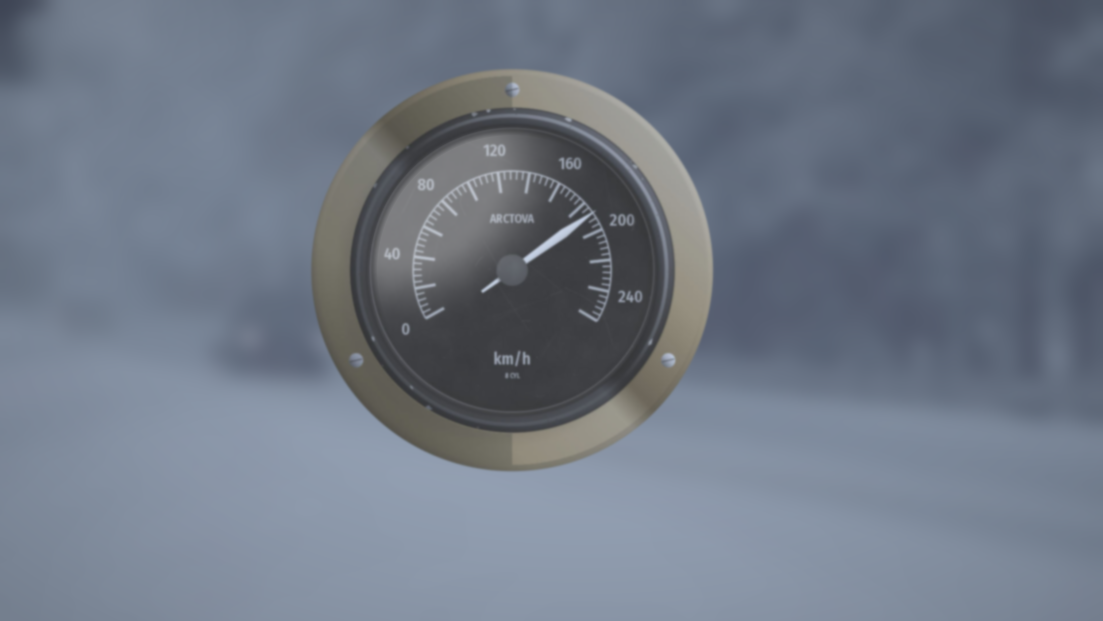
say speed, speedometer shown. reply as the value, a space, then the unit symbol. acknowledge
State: 188 km/h
